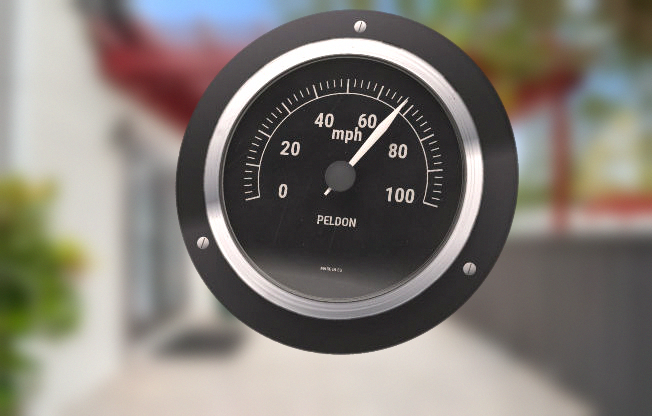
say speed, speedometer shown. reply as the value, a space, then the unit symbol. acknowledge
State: 68 mph
